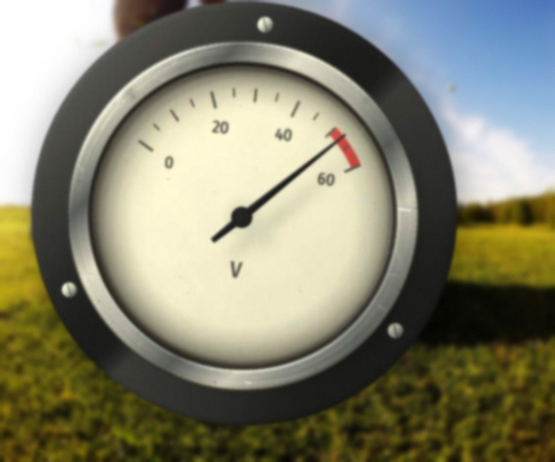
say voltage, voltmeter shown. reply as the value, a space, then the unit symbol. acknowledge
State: 52.5 V
